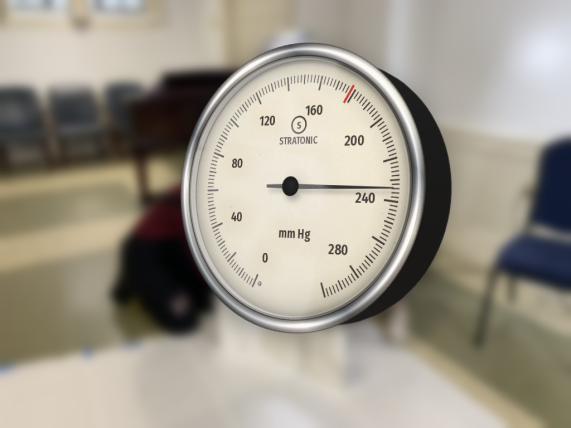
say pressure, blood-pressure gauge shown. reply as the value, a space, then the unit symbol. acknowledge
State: 234 mmHg
